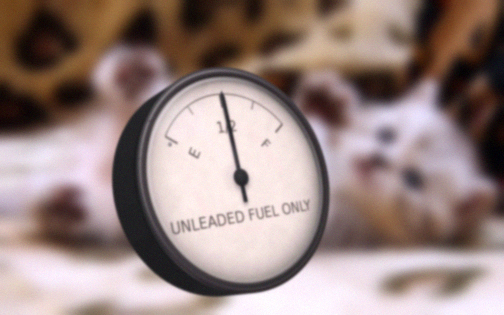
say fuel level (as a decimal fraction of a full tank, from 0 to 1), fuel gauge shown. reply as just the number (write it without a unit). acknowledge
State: 0.5
